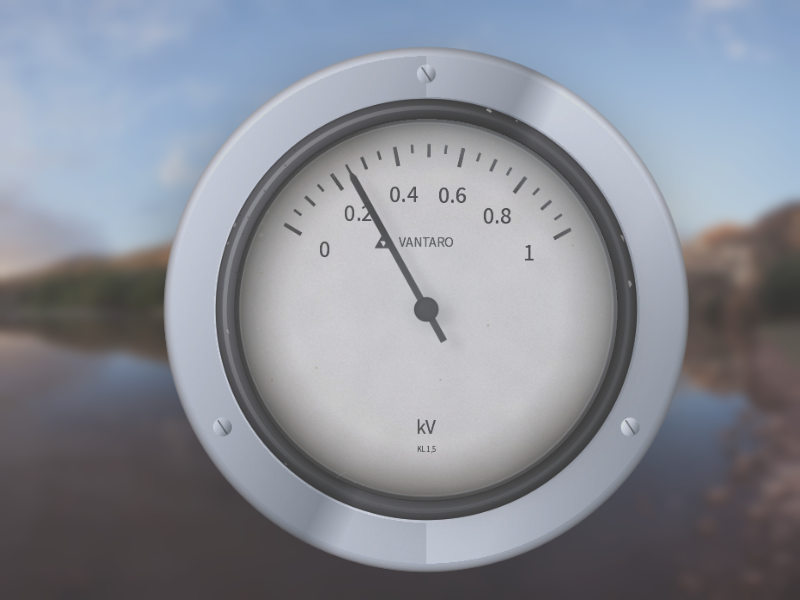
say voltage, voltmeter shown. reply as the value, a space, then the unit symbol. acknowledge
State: 0.25 kV
